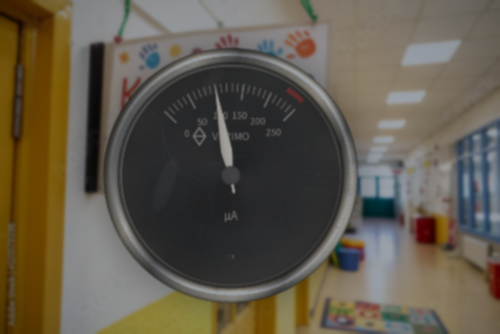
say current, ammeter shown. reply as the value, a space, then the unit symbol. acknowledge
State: 100 µA
